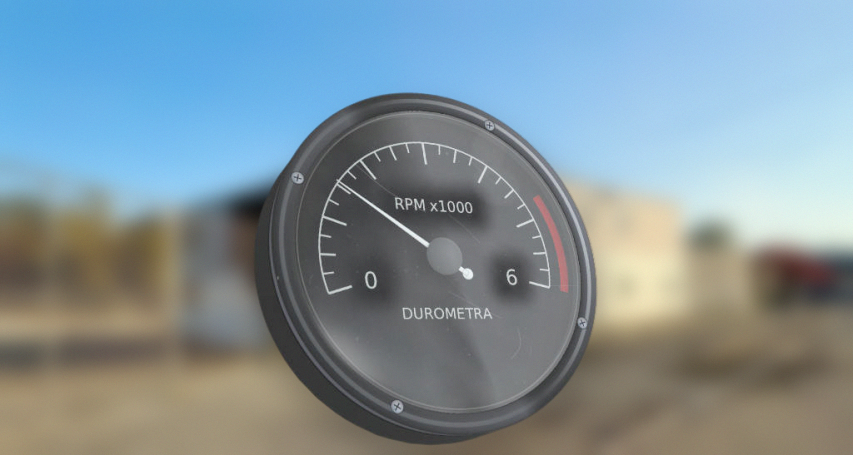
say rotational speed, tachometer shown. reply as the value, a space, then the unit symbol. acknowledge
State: 1500 rpm
